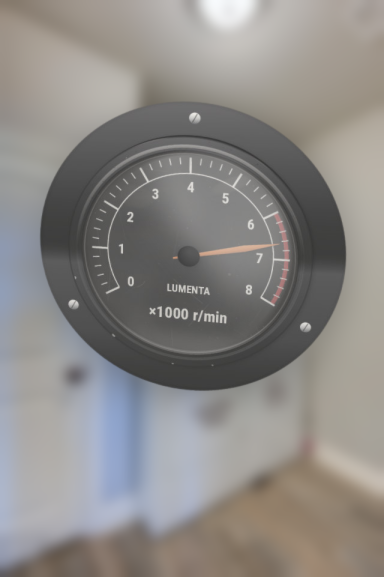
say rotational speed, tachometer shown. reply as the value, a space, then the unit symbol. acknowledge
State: 6600 rpm
